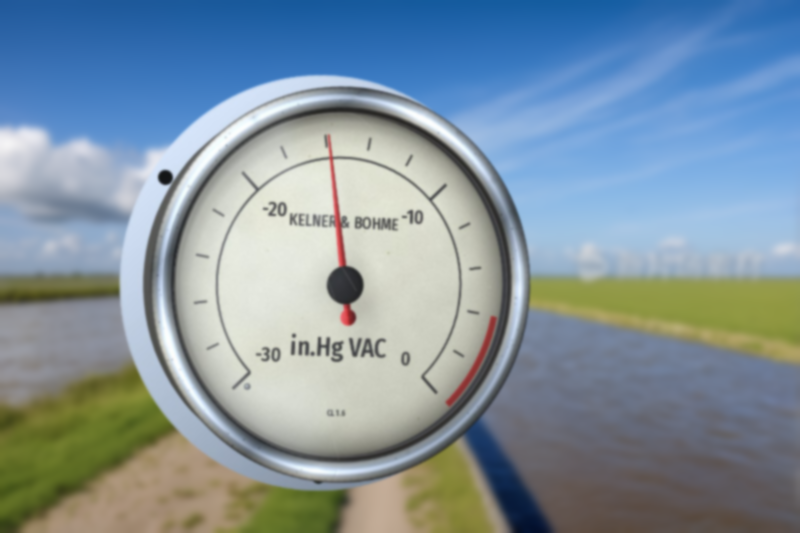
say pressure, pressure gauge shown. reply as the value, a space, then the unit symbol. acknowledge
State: -16 inHg
